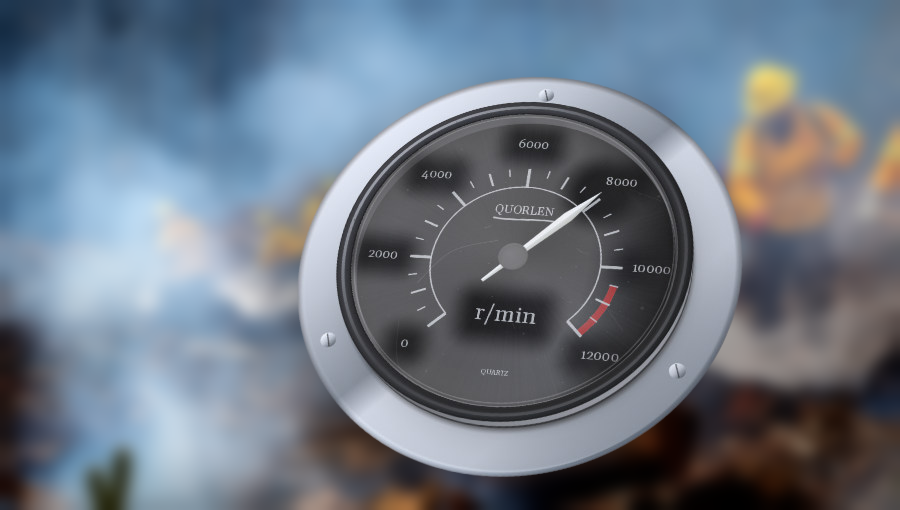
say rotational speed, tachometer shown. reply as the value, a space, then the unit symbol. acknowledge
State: 8000 rpm
